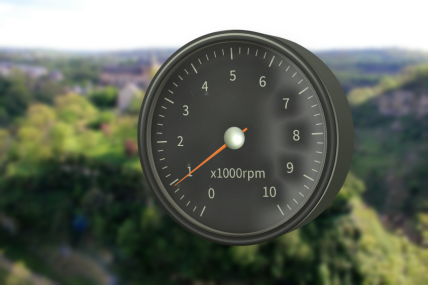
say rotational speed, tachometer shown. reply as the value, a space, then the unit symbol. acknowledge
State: 900 rpm
